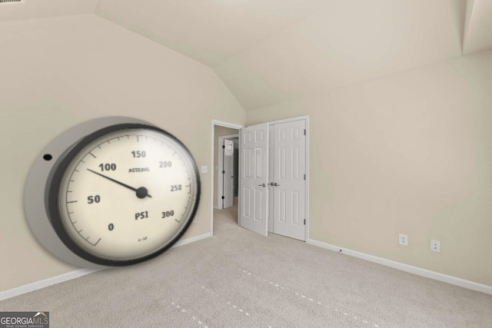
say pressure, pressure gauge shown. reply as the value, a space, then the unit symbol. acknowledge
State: 85 psi
